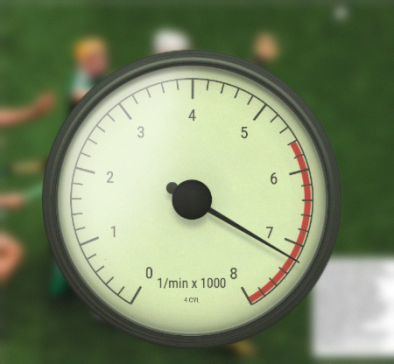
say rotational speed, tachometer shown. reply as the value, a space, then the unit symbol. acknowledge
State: 7200 rpm
